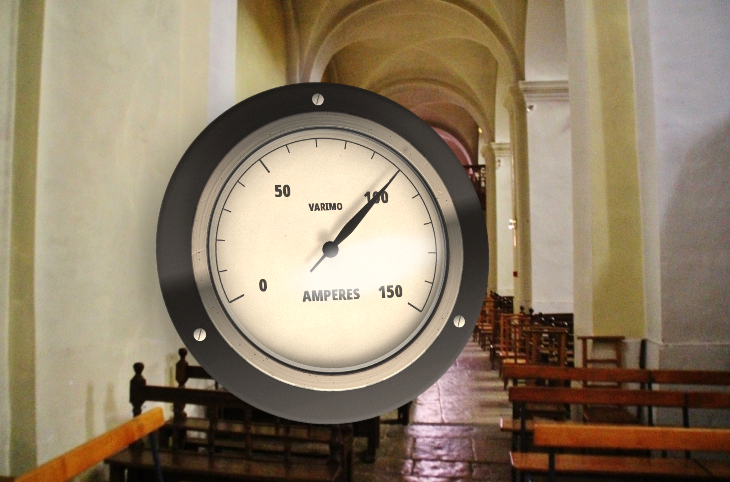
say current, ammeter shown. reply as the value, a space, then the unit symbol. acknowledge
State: 100 A
